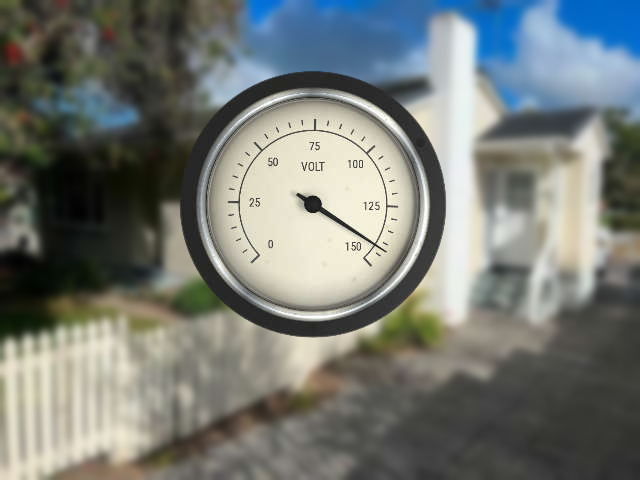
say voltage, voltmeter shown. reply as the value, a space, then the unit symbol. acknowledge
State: 142.5 V
